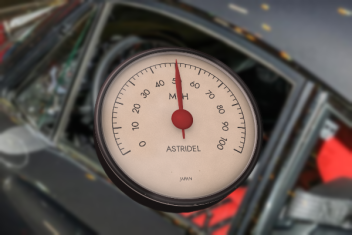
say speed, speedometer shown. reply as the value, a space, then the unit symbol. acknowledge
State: 50 mph
